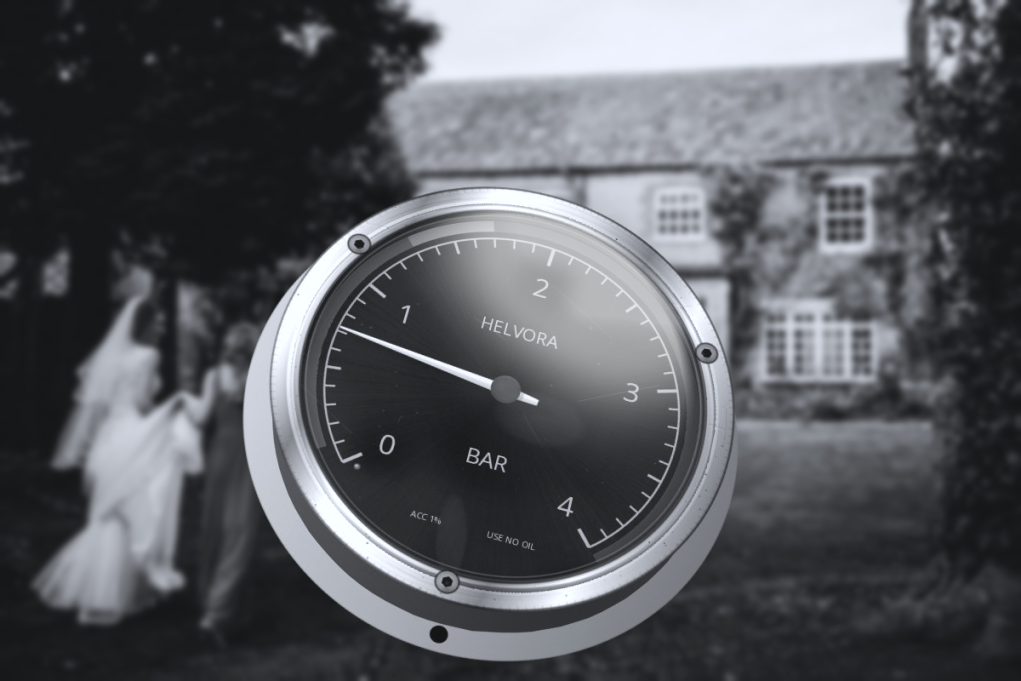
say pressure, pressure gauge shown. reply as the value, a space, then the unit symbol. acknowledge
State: 0.7 bar
